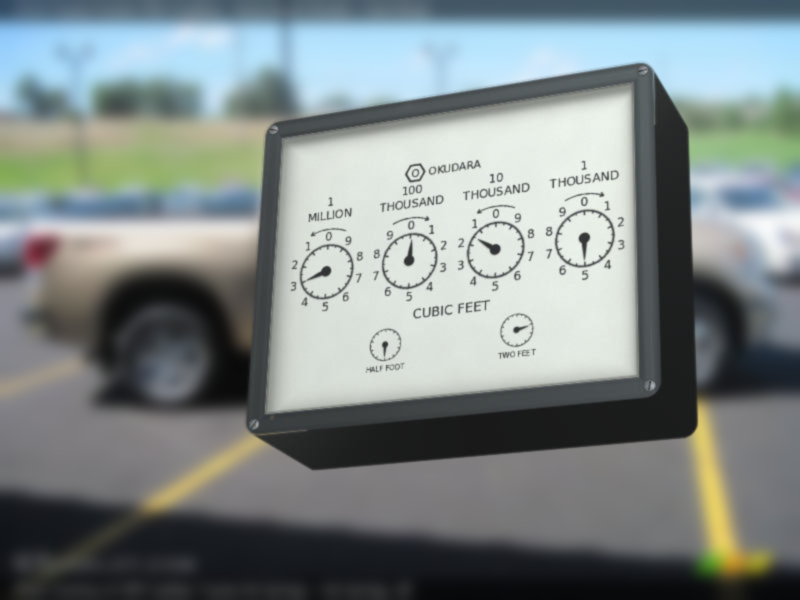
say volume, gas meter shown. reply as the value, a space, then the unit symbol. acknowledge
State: 301500 ft³
